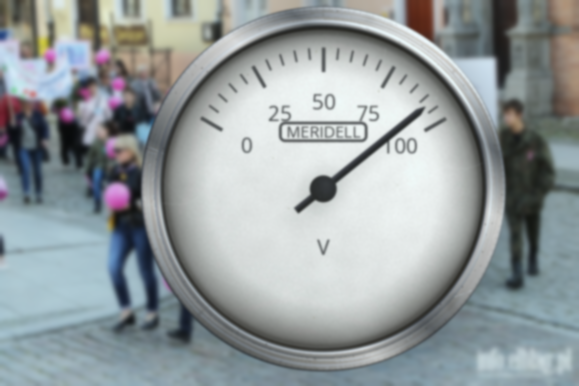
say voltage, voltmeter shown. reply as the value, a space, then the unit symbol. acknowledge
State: 92.5 V
